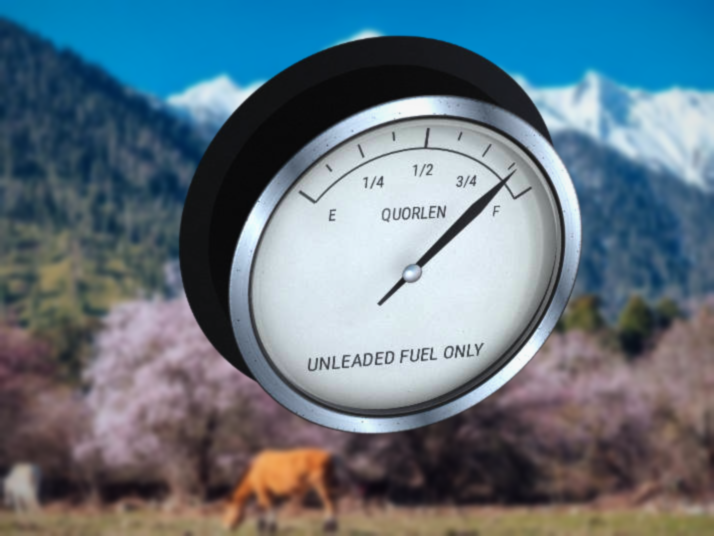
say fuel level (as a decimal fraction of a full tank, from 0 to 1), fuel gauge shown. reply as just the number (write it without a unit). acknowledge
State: 0.875
